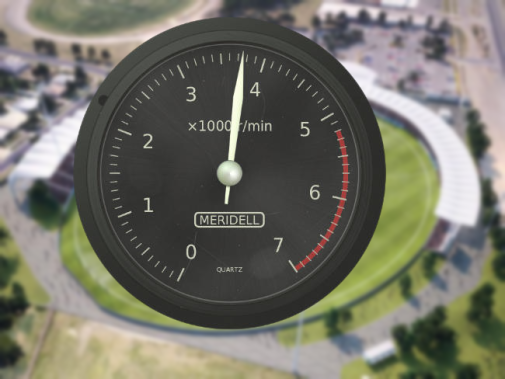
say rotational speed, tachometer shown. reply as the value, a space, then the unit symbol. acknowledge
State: 3750 rpm
